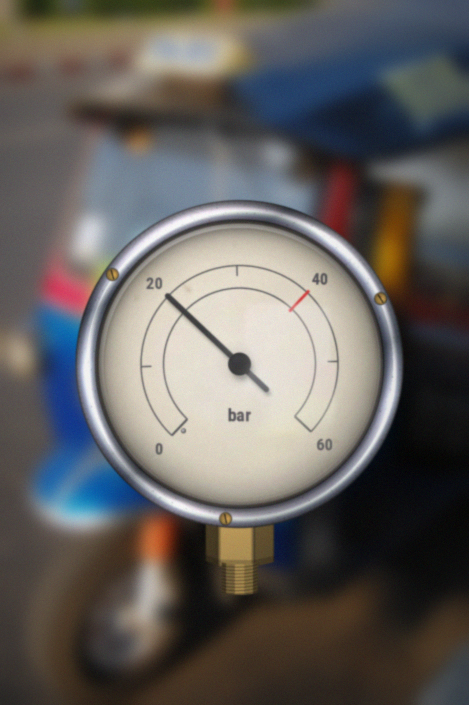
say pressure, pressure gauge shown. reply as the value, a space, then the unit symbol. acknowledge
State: 20 bar
